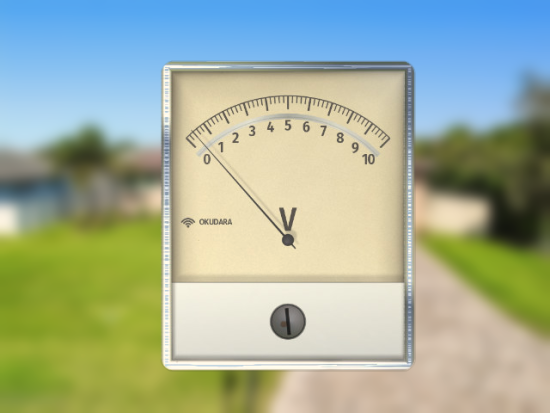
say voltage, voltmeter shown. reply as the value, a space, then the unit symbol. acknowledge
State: 0.4 V
